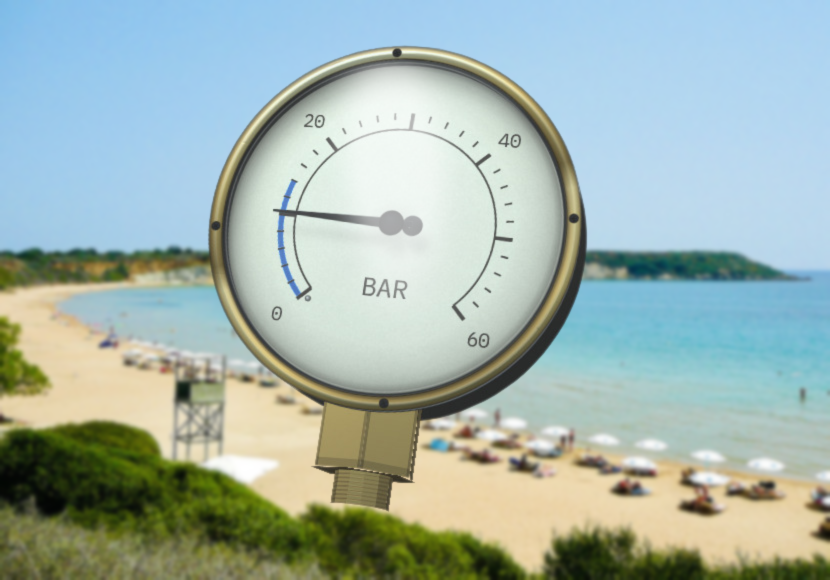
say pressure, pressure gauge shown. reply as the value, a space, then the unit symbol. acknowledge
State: 10 bar
